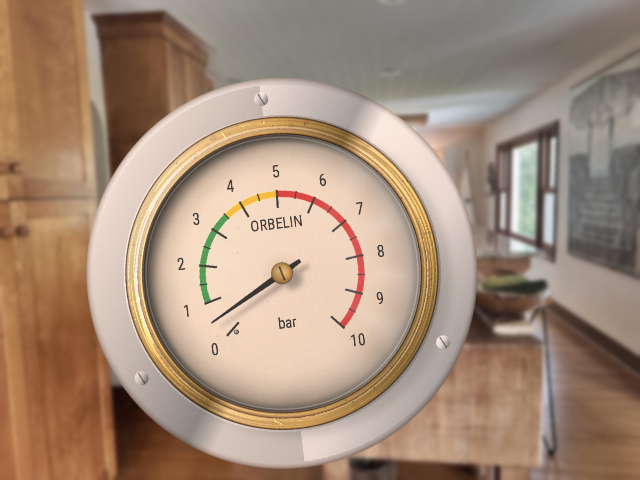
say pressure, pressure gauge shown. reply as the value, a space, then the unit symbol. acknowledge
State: 0.5 bar
